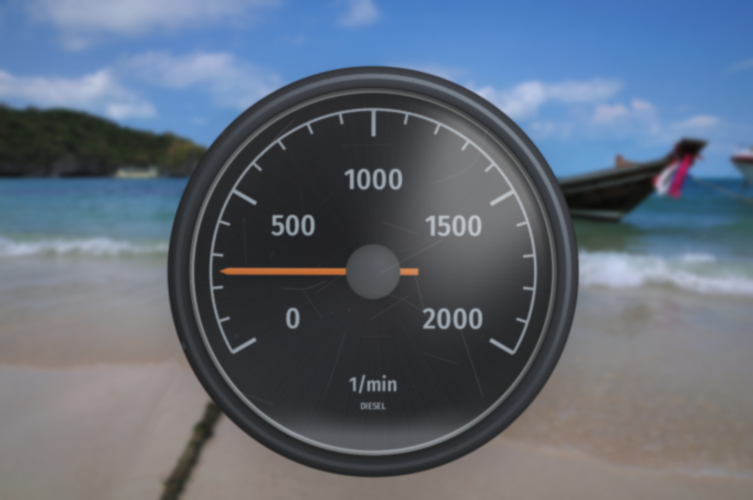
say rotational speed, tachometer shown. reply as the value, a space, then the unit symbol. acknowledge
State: 250 rpm
